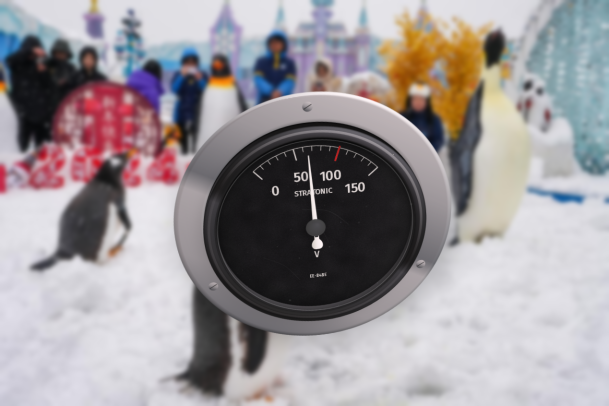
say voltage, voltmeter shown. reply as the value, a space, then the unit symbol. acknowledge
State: 65 V
